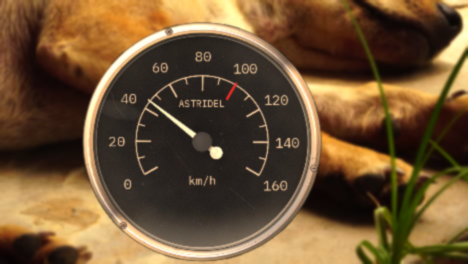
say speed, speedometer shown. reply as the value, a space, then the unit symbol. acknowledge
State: 45 km/h
